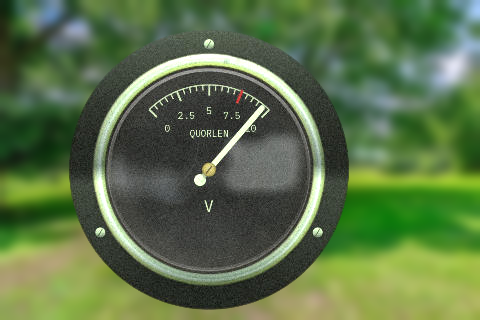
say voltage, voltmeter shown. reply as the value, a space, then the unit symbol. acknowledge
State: 9.5 V
